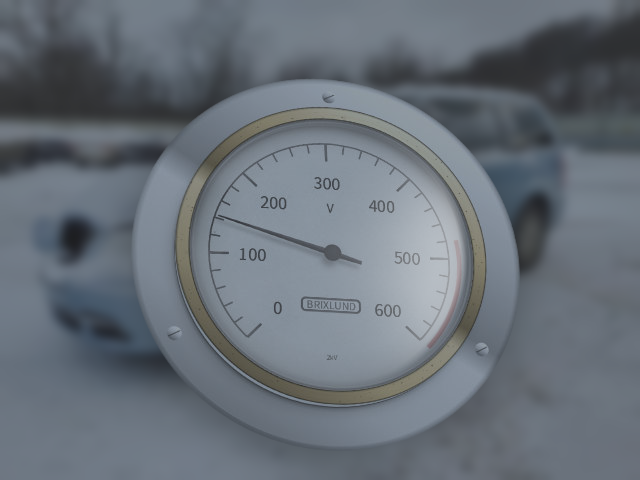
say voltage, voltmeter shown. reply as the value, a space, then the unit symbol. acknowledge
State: 140 V
